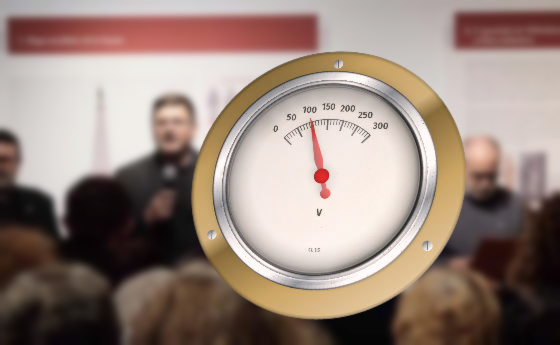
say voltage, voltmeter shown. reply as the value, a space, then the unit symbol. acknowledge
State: 100 V
